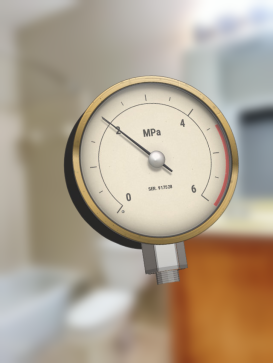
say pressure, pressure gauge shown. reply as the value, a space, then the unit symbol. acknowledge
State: 2 MPa
